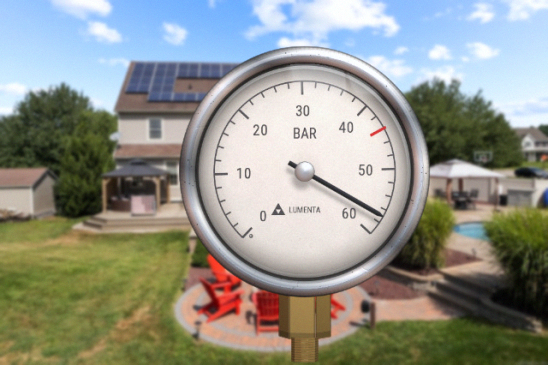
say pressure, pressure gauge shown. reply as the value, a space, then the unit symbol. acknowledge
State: 57 bar
